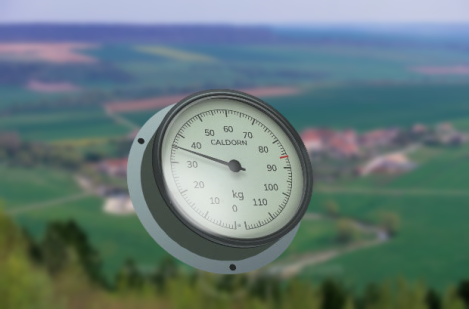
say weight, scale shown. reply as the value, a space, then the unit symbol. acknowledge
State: 35 kg
